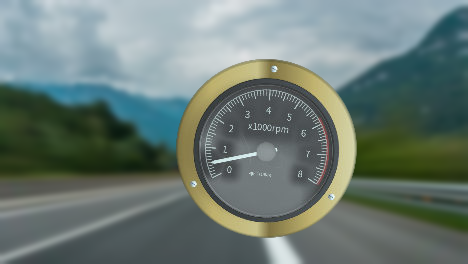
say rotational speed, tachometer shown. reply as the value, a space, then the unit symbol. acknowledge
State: 500 rpm
